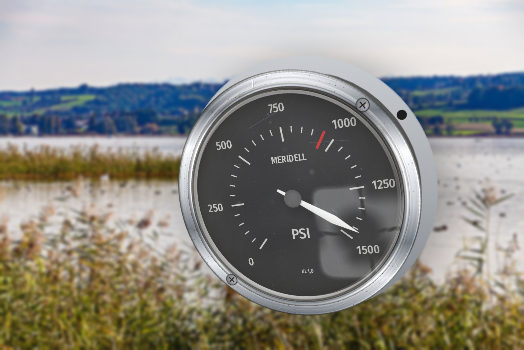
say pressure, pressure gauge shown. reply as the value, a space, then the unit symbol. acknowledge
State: 1450 psi
